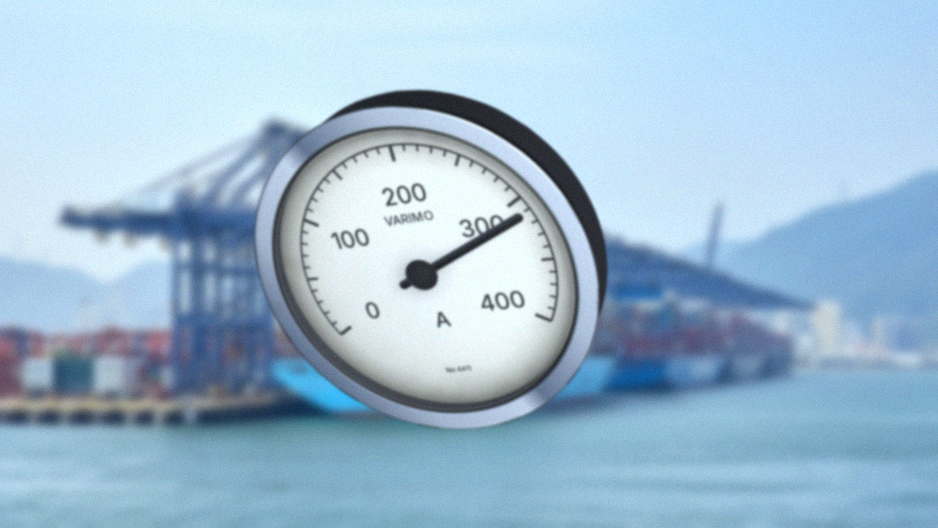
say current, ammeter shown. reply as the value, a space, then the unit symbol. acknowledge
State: 310 A
